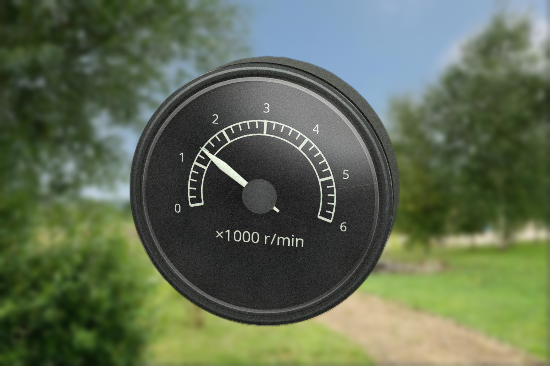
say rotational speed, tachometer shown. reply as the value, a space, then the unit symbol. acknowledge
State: 1400 rpm
